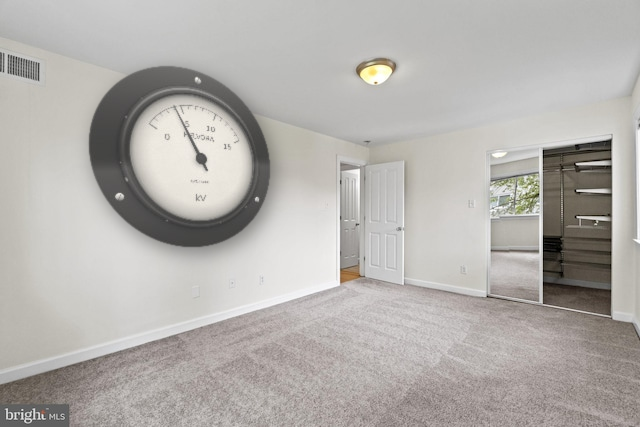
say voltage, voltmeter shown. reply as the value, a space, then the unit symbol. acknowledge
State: 4 kV
